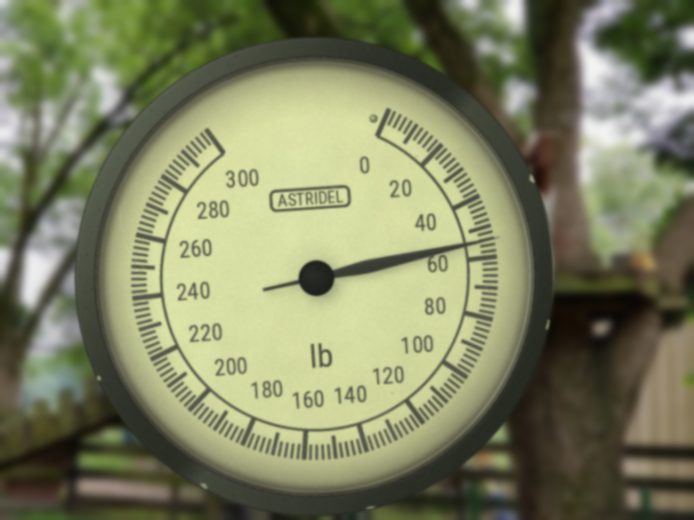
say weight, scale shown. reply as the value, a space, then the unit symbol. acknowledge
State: 54 lb
